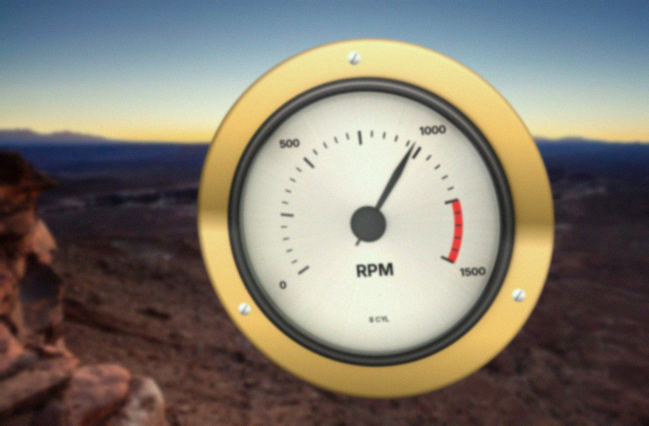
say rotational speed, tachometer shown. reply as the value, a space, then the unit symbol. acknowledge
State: 975 rpm
